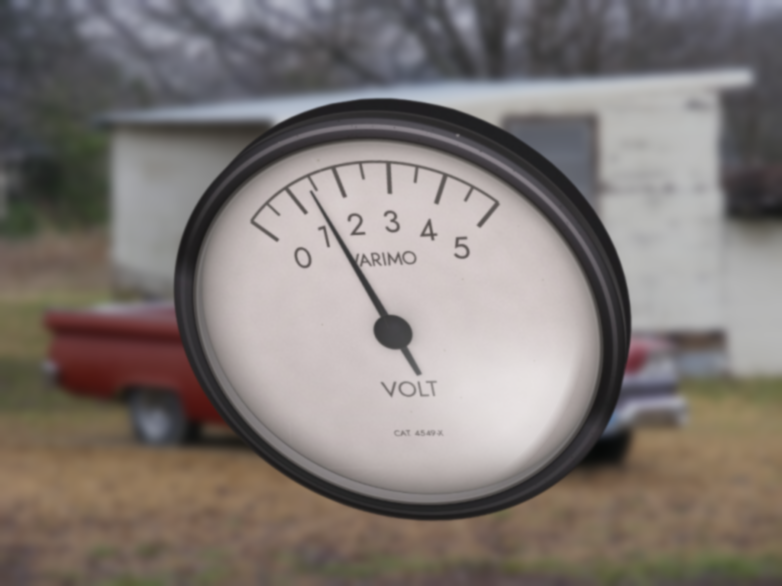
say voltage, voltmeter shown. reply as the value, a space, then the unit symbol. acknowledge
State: 1.5 V
